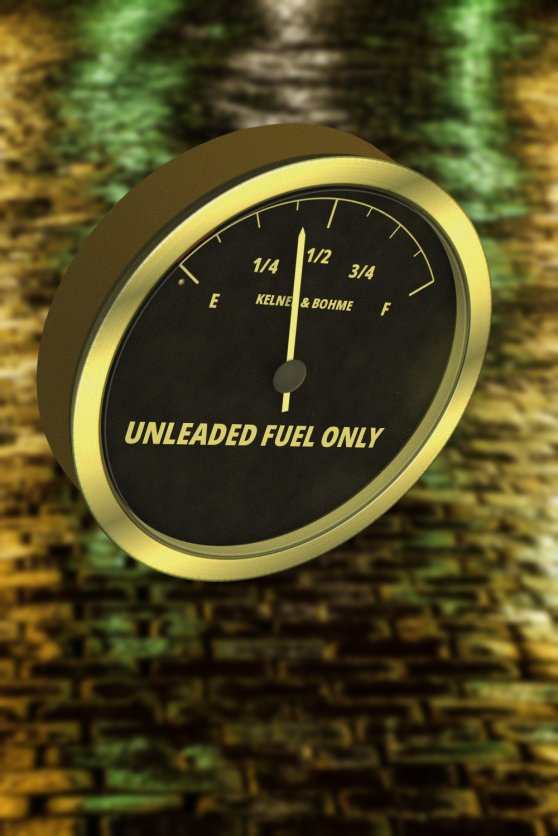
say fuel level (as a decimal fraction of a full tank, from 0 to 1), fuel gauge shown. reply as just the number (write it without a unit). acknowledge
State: 0.375
